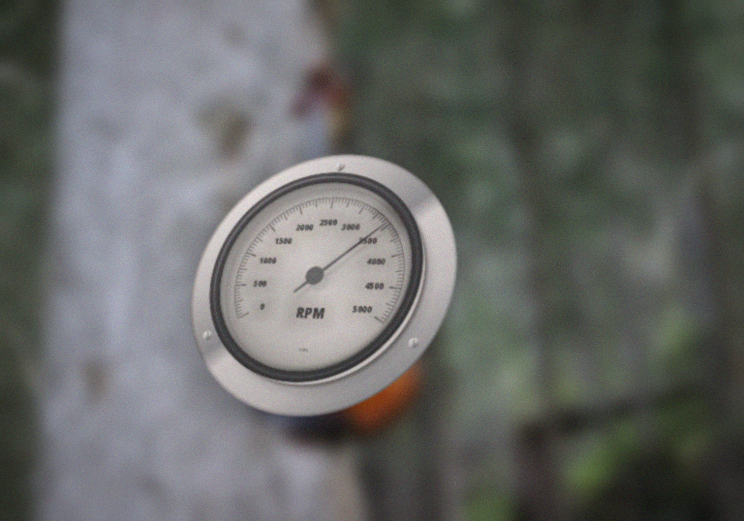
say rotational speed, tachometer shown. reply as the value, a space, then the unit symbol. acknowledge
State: 3500 rpm
